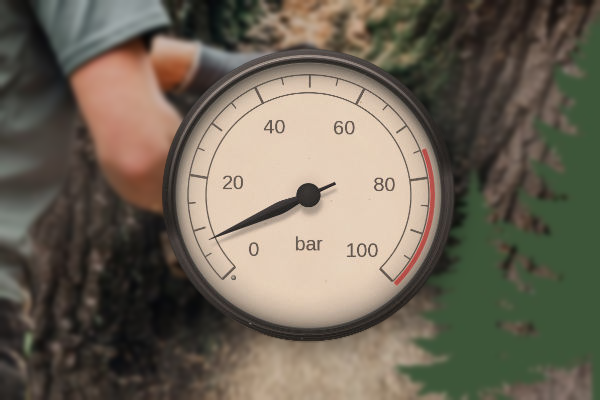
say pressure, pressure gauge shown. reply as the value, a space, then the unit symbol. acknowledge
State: 7.5 bar
